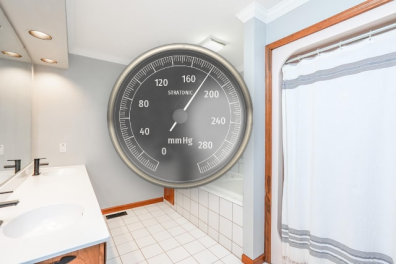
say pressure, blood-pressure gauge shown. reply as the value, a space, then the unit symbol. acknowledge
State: 180 mmHg
